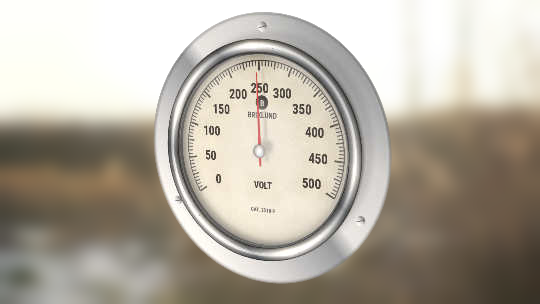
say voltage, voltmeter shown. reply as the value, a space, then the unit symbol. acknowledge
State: 250 V
